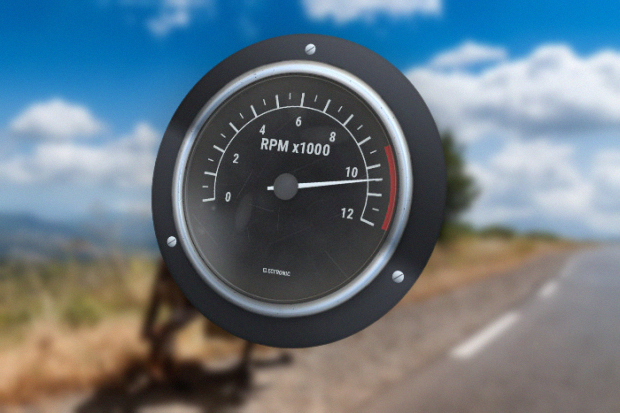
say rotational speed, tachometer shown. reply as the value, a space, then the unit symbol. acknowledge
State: 10500 rpm
